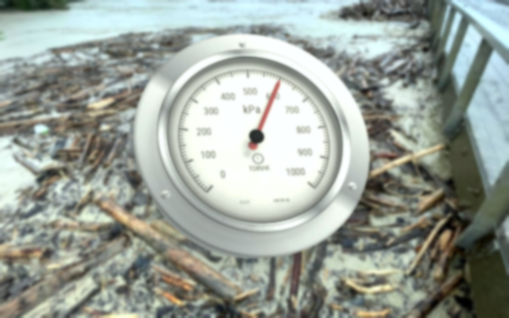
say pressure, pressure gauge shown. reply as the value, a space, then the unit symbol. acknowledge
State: 600 kPa
